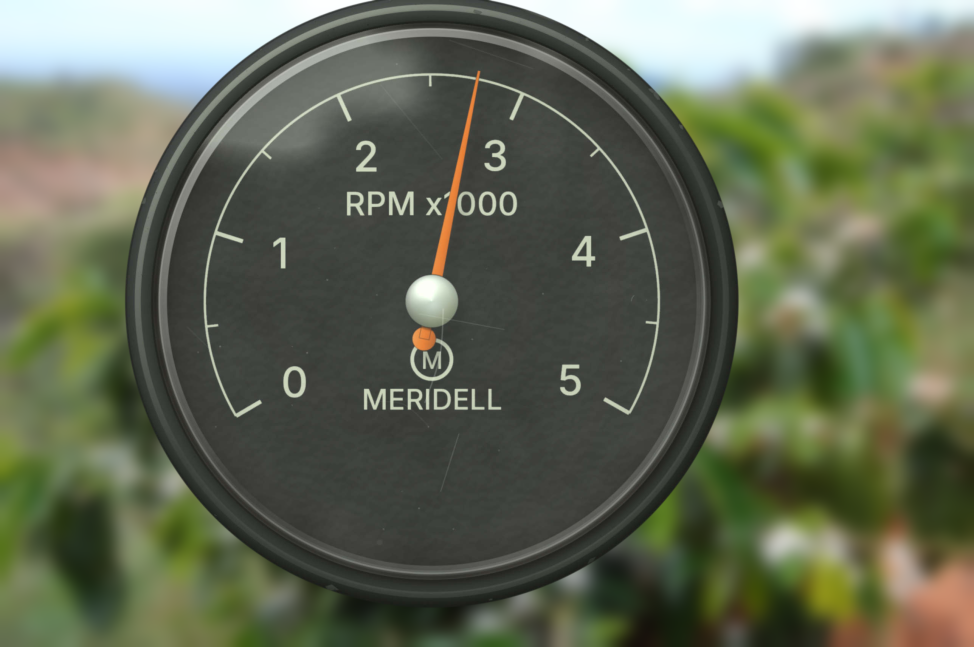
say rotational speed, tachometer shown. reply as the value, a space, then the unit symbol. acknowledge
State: 2750 rpm
